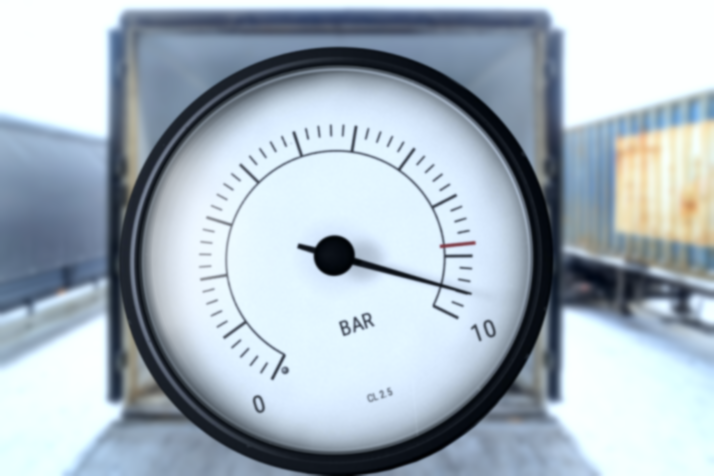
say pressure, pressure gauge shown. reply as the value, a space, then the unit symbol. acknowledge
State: 9.6 bar
